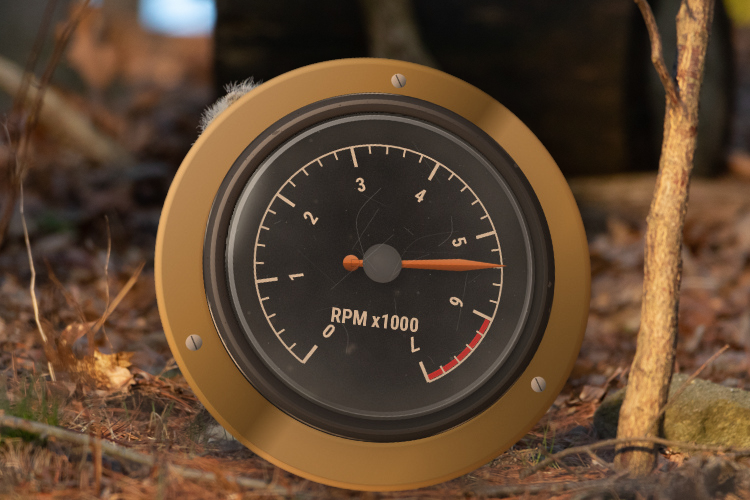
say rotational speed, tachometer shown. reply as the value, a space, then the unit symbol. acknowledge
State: 5400 rpm
